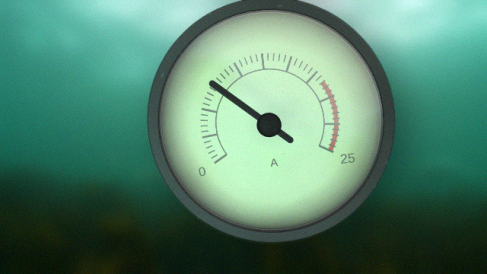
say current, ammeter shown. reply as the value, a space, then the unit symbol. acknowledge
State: 7.5 A
